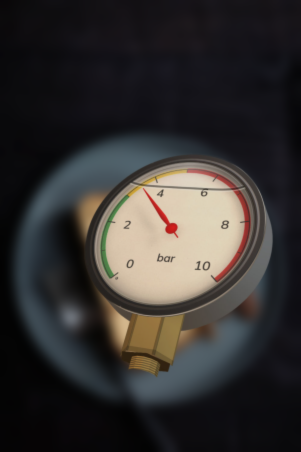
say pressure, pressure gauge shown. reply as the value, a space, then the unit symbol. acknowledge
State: 3.5 bar
